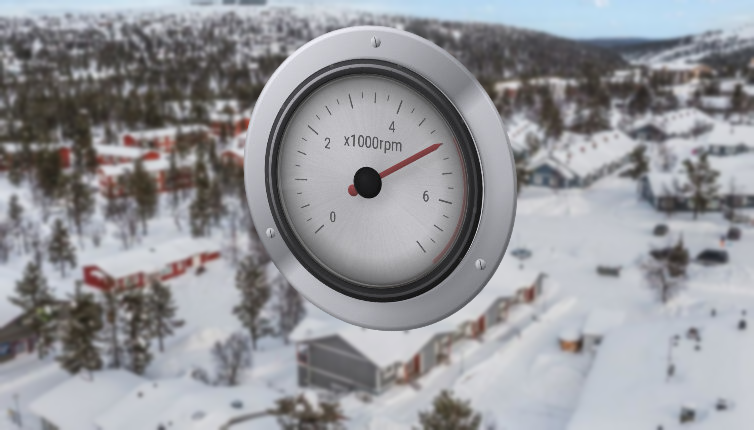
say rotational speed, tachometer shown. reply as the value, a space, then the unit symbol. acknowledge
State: 5000 rpm
